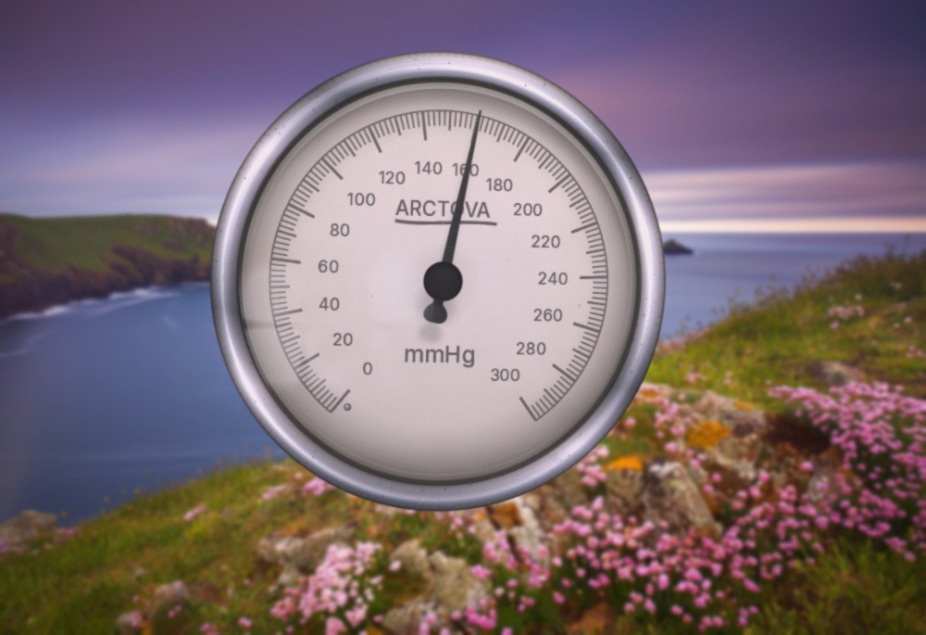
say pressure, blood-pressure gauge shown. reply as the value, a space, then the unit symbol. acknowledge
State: 160 mmHg
